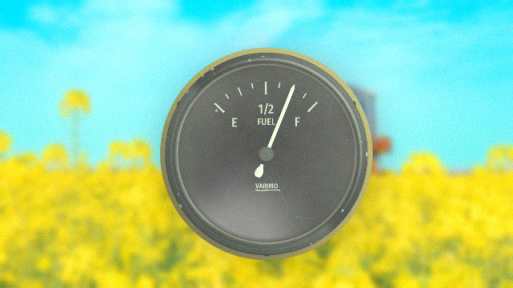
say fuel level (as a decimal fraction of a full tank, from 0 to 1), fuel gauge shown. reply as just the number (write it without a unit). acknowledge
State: 0.75
